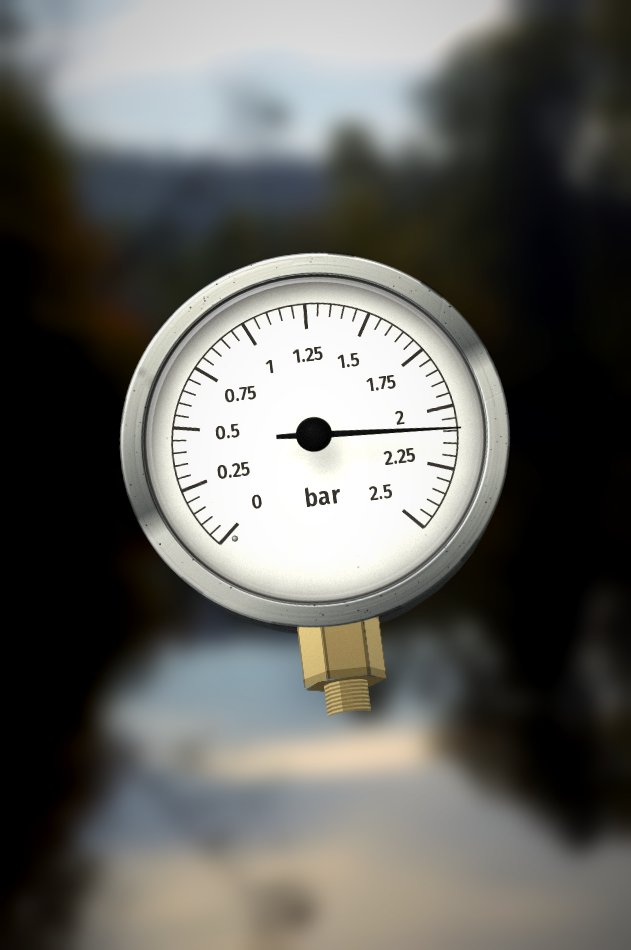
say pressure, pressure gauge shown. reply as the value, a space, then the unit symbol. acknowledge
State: 2.1 bar
